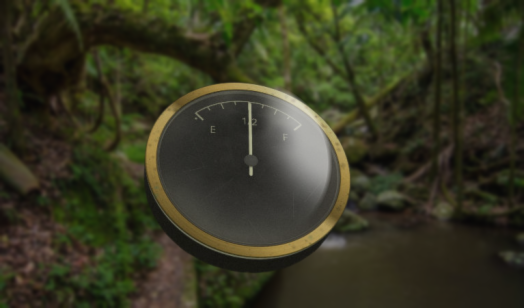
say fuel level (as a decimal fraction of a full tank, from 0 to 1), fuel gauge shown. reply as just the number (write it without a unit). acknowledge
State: 0.5
